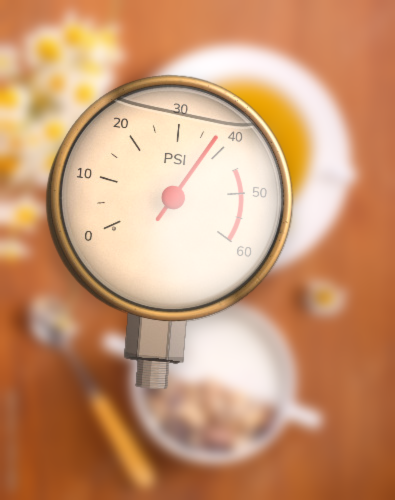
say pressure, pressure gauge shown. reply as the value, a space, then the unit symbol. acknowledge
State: 37.5 psi
